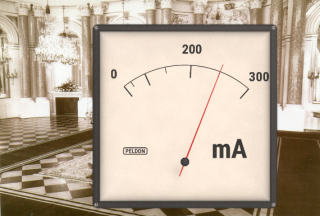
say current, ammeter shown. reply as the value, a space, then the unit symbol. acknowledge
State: 250 mA
